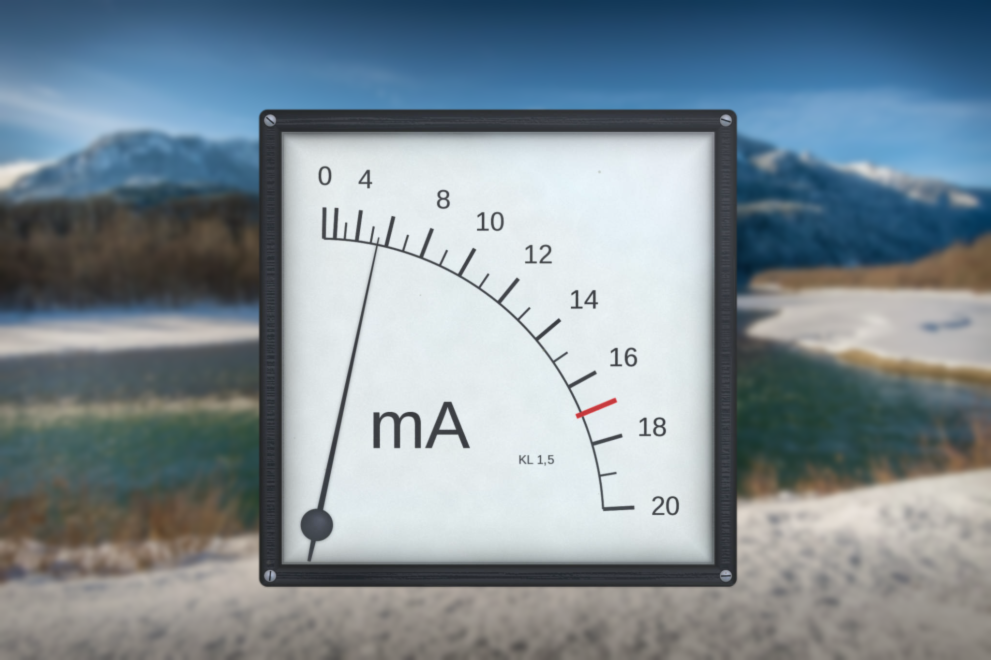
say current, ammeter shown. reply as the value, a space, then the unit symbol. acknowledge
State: 5.5 mA
